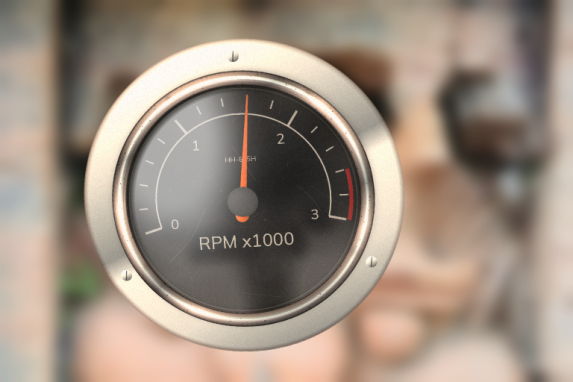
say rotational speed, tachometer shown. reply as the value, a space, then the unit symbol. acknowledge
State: 1600 rpm
